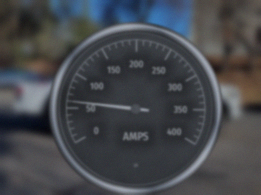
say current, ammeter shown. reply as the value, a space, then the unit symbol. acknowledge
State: 60 A
